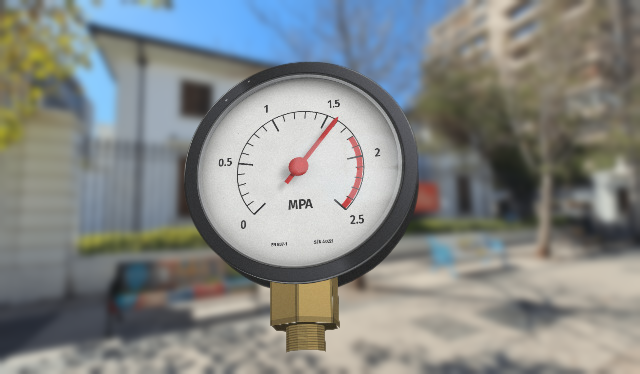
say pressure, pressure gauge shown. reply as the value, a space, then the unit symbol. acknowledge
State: 1.6 MPa
